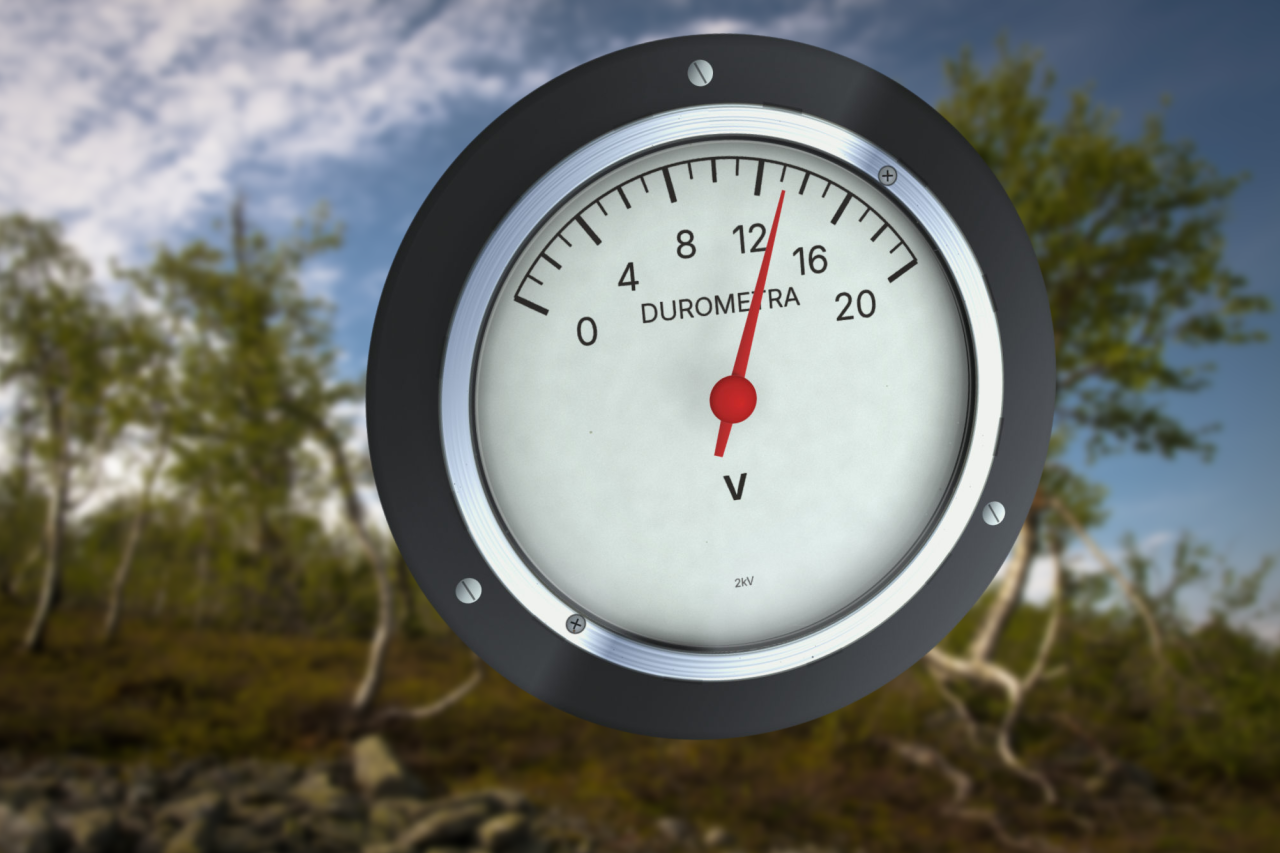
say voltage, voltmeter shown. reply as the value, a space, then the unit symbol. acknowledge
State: 13 V
